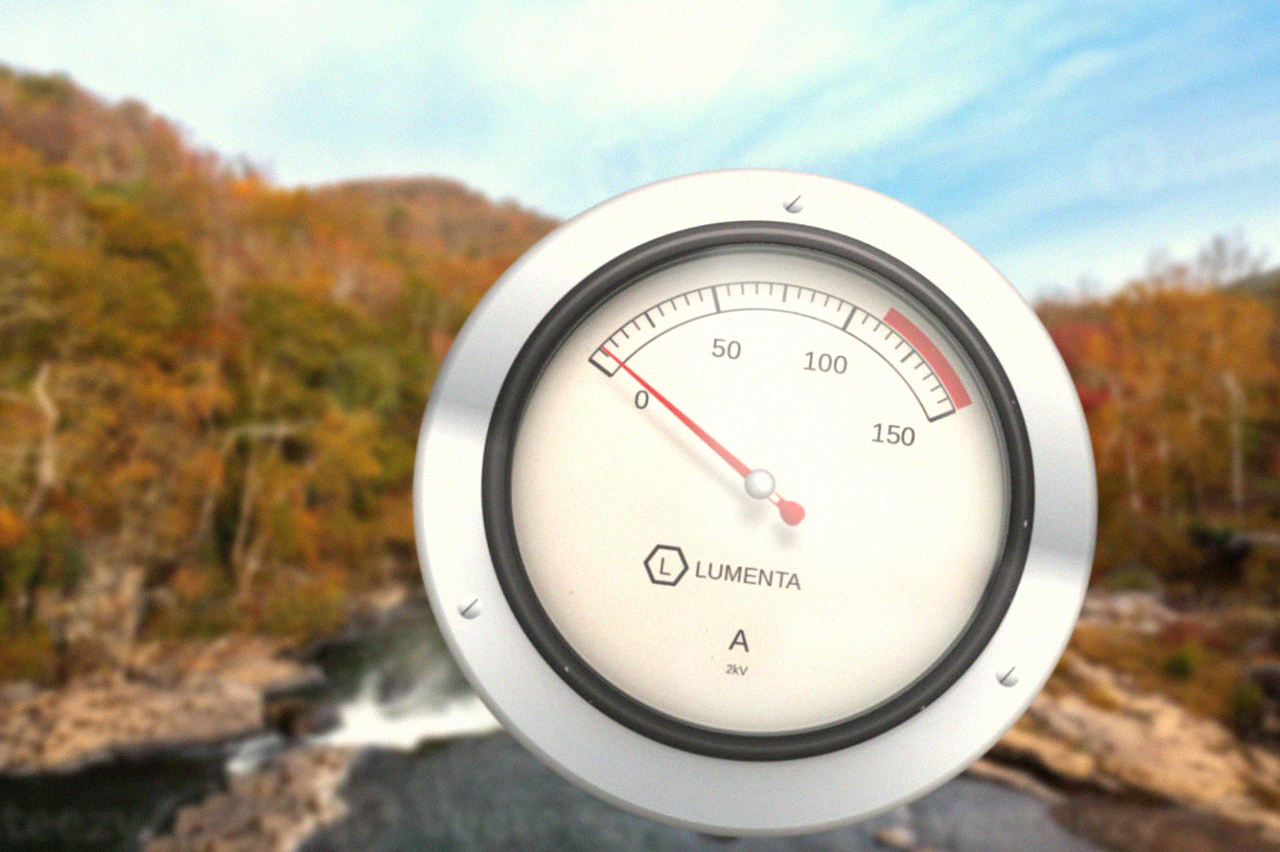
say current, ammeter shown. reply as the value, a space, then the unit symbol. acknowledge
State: 5 A
